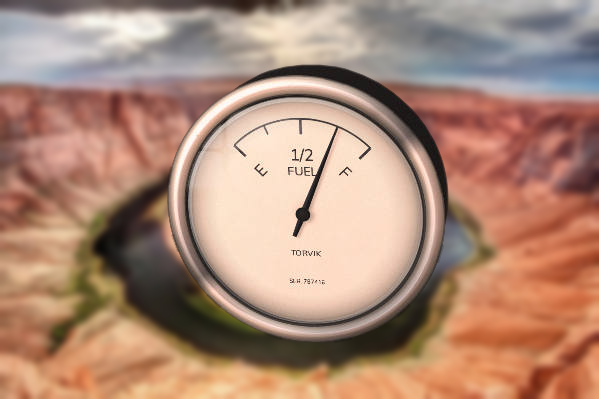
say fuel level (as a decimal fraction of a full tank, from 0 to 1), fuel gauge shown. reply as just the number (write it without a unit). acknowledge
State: 0.75
